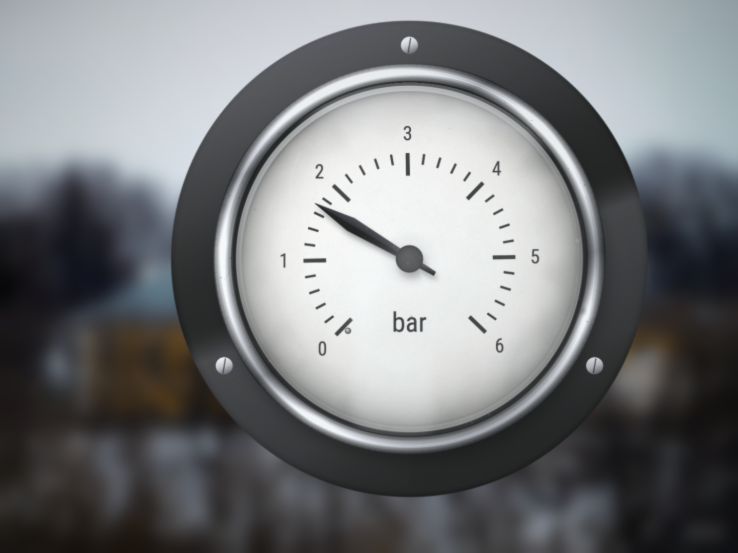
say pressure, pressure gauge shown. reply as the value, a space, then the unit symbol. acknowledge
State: 1.7 bar
